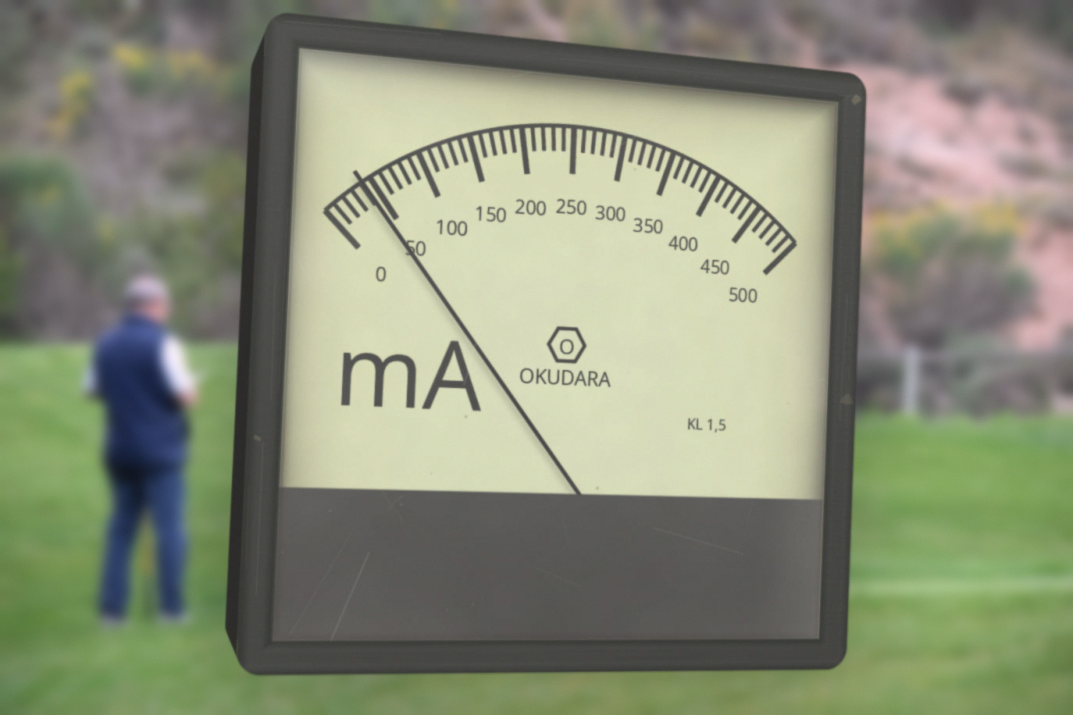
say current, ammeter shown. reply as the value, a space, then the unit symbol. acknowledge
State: 40 mA
